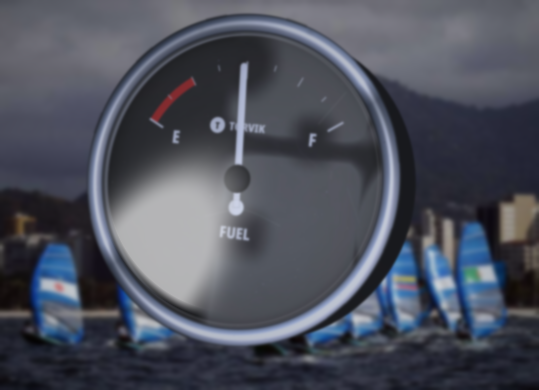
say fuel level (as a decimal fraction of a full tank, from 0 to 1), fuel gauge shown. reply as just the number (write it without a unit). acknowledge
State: 0.5
